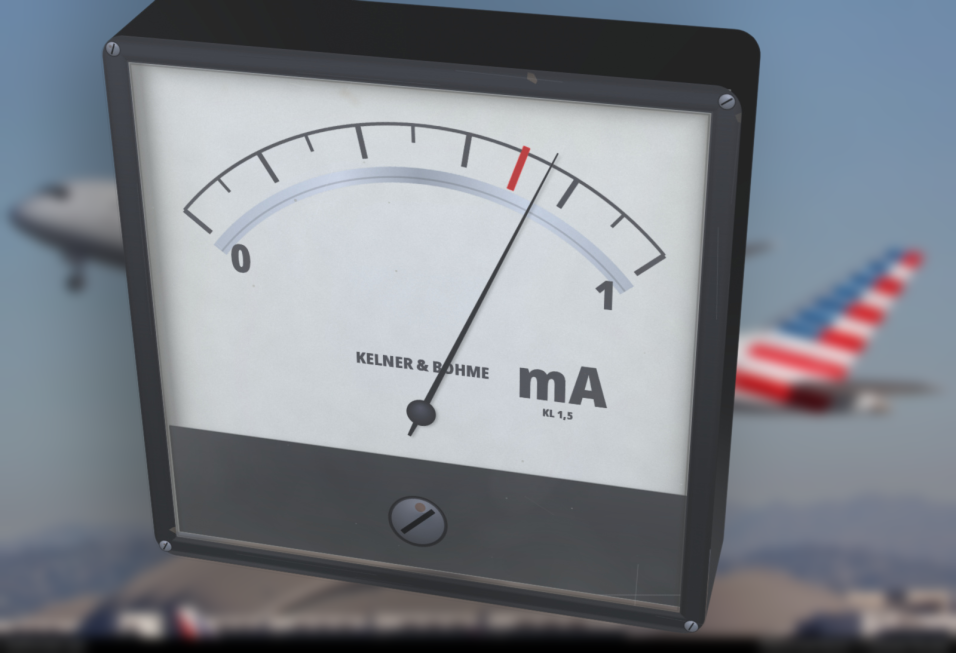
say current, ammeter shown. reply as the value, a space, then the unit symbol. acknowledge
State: 0.75 mA
